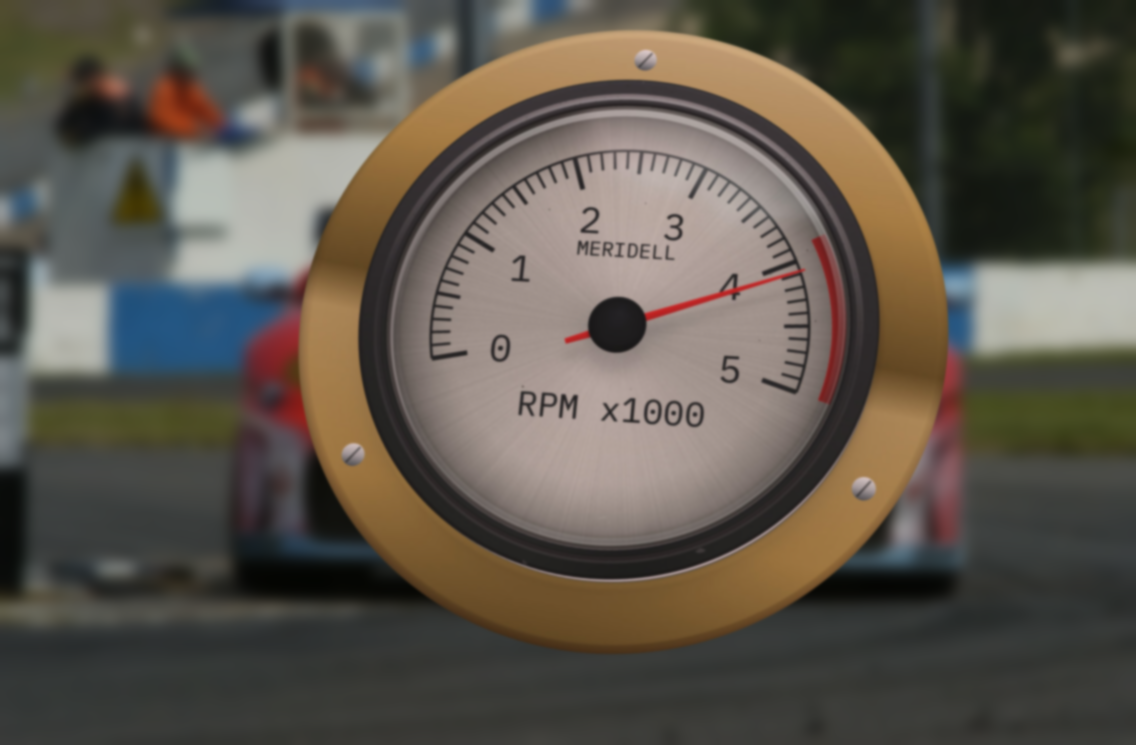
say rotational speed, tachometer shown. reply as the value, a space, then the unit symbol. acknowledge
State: 4100 rpm
